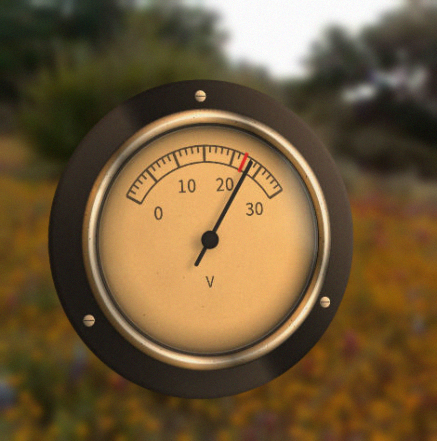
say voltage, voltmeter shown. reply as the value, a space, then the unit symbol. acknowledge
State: 23 V
